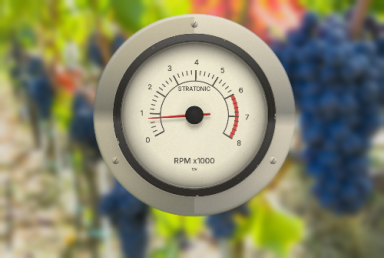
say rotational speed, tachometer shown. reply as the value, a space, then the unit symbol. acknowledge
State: 800 rpm
